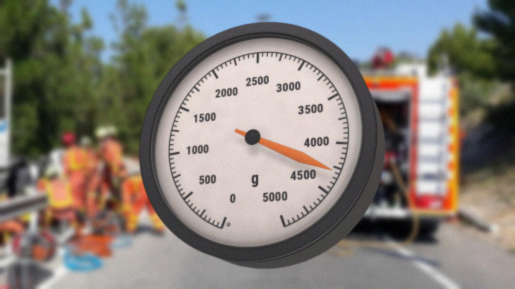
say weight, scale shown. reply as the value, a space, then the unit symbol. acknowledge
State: 4300 g
